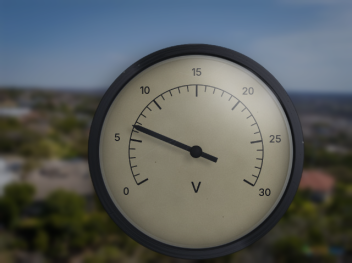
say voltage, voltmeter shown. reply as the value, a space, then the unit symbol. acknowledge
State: 6.5 V
